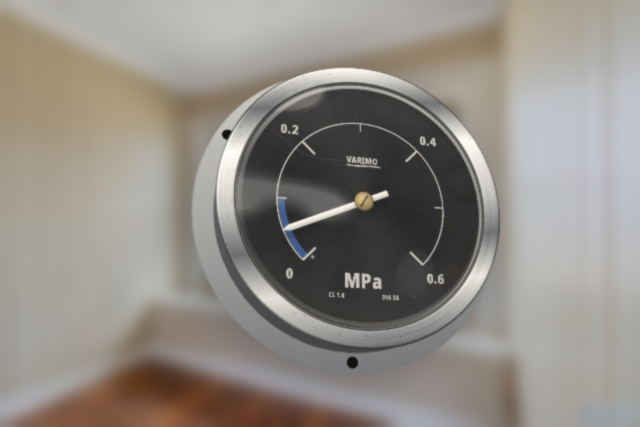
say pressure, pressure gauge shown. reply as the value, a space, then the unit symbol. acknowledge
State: 0.05 MPa
